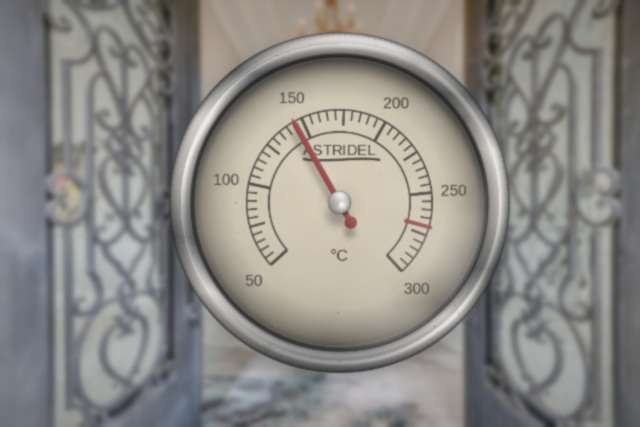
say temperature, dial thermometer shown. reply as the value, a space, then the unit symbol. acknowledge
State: 145 °C
